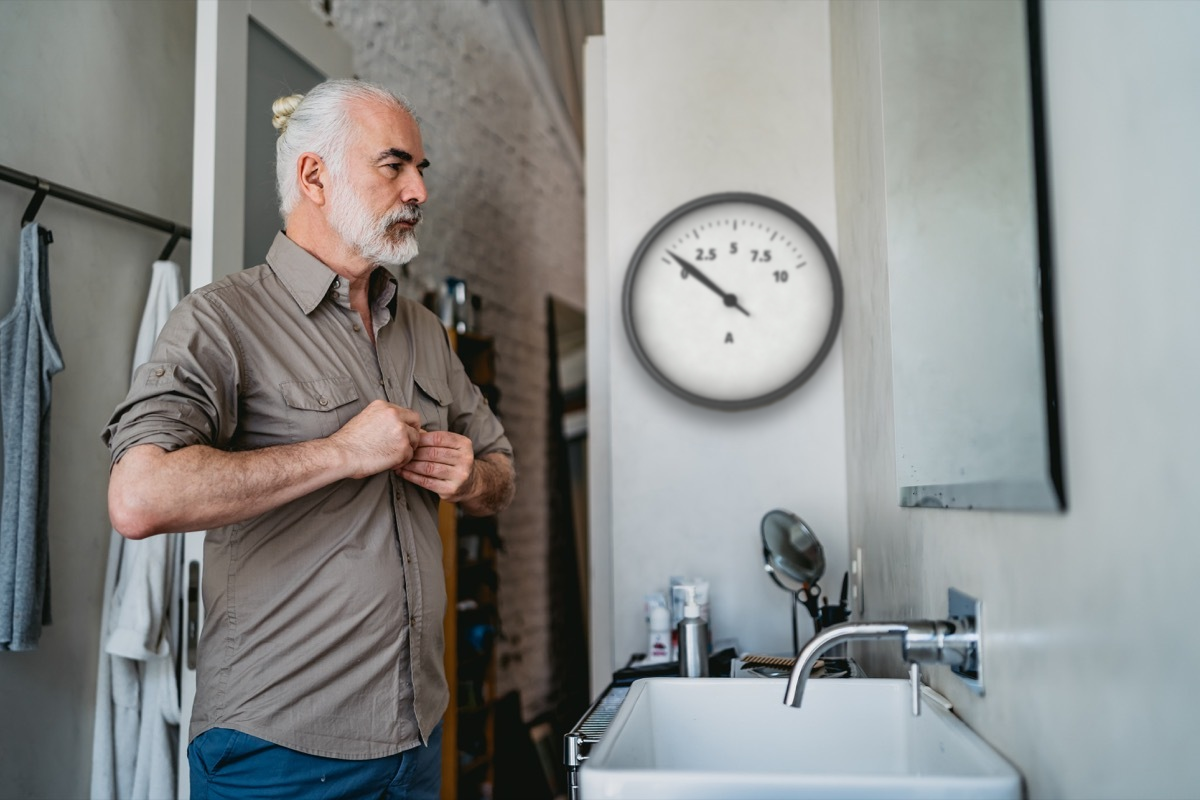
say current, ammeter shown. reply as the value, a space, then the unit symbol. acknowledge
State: 0.5 A
